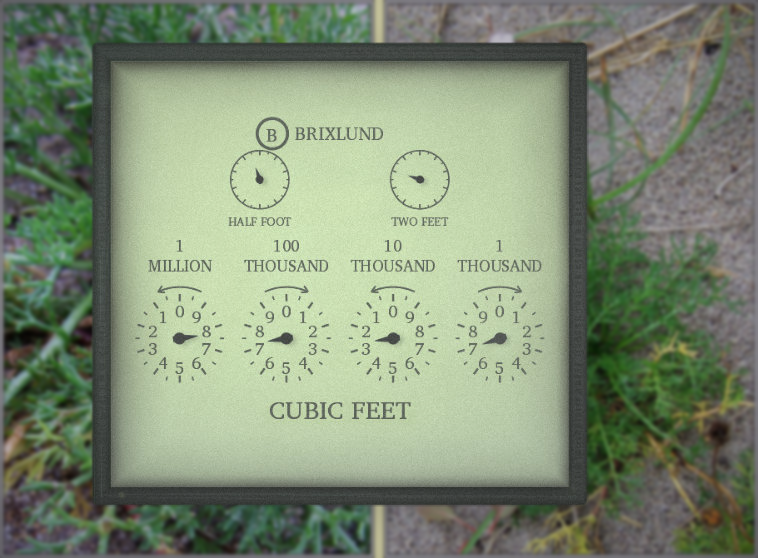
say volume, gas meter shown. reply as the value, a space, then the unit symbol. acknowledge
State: 772700 ft³
